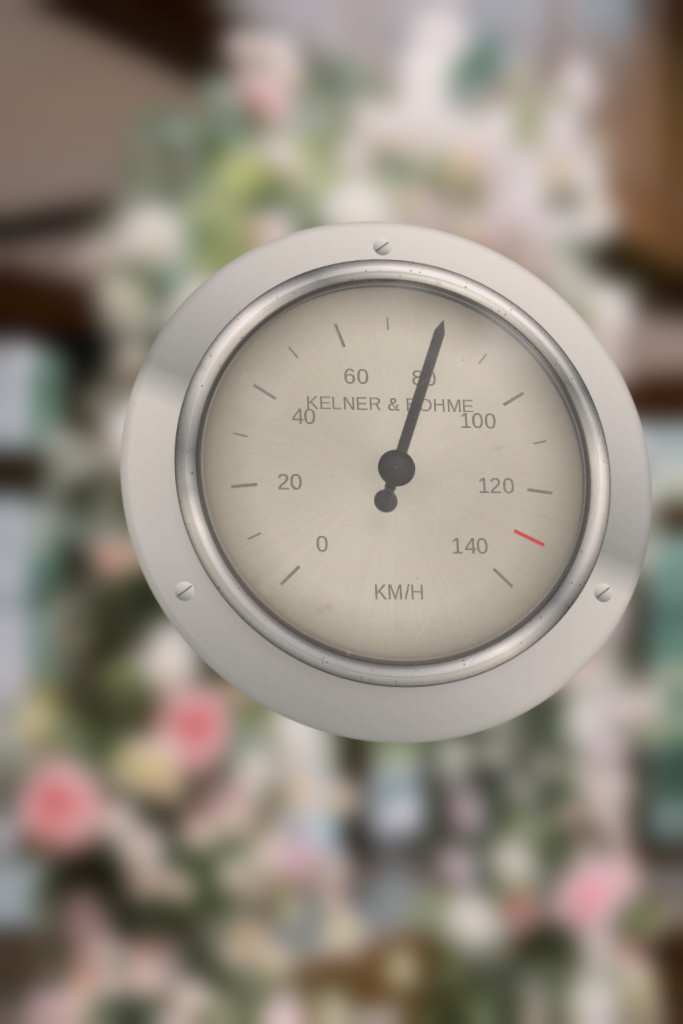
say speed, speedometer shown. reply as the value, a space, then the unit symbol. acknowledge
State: 80 km/h
